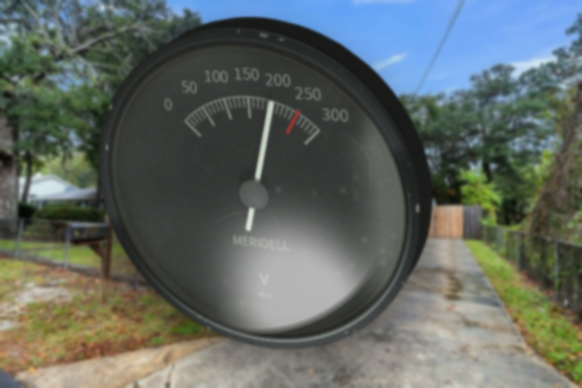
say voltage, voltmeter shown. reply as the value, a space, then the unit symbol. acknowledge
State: 200 V
